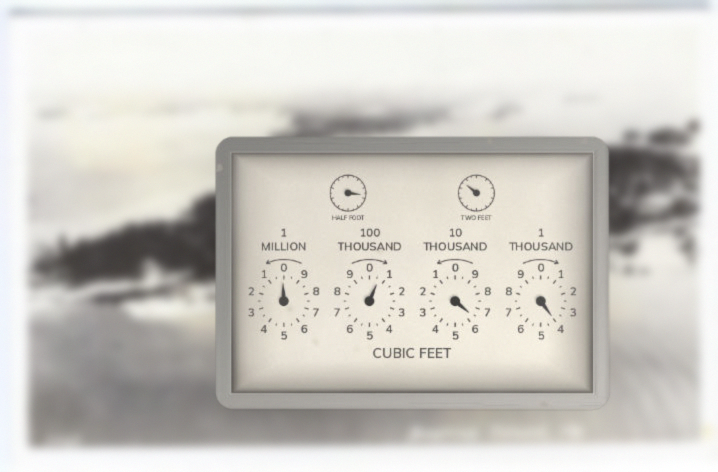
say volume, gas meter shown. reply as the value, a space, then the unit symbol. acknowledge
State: 6400 ft³
